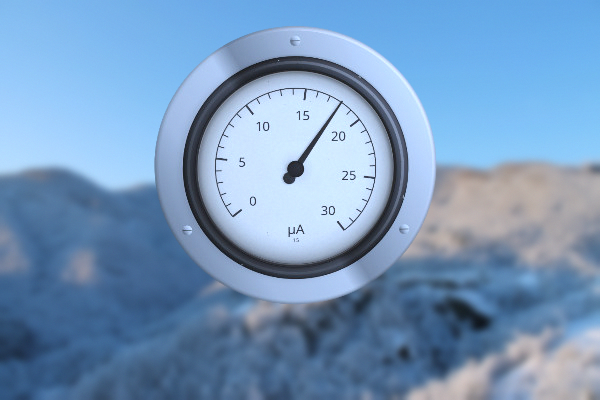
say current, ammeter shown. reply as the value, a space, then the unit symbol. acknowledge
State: 18 µA
